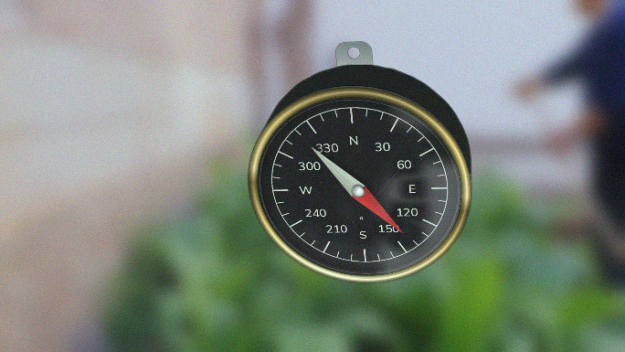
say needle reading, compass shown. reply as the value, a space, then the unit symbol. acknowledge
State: 140 °
